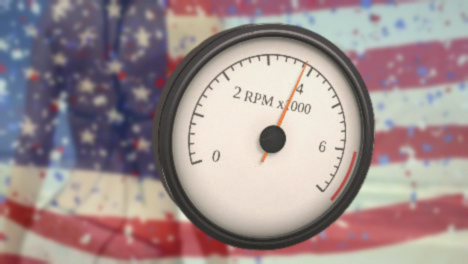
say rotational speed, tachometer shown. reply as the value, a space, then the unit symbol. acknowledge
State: 3800 rpm
